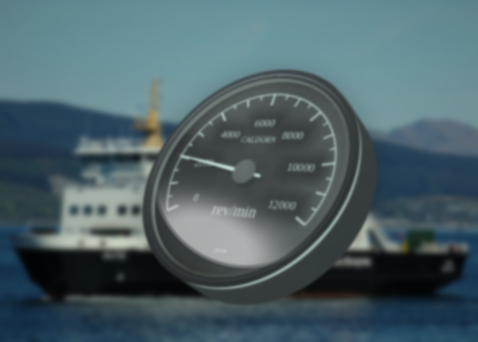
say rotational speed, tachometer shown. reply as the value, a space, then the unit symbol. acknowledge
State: 2000 rpm
